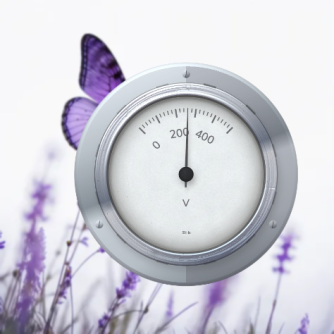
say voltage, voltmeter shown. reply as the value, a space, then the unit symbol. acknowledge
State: 260 V
